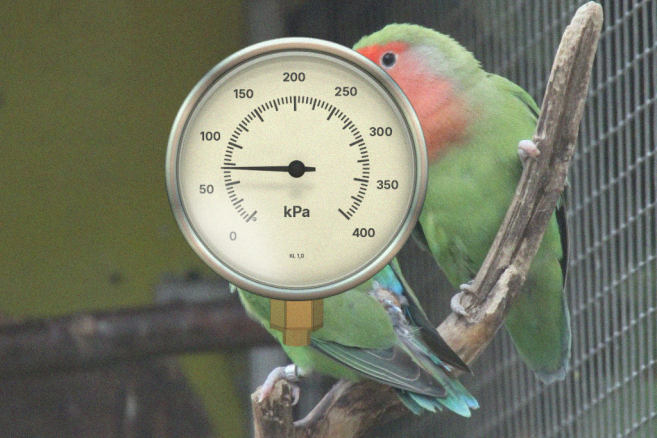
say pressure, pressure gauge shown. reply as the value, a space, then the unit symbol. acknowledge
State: 70 kPa
